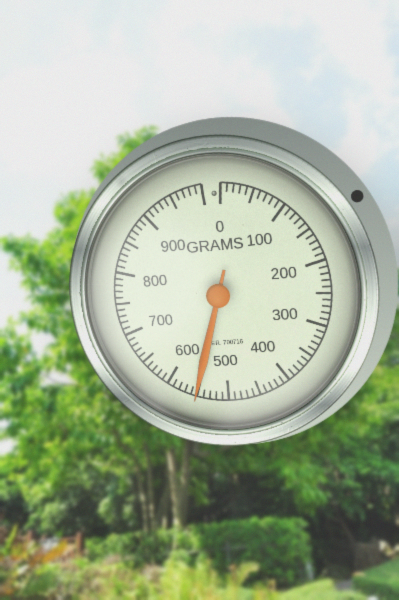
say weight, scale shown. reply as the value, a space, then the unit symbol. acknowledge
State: 550 g
